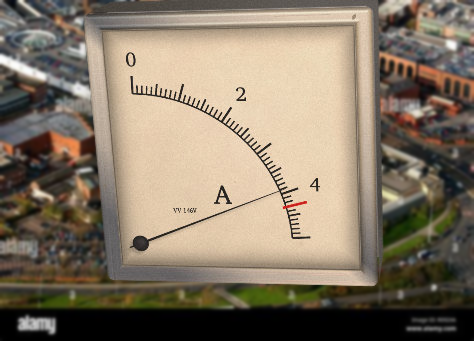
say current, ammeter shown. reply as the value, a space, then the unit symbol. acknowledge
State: 3.9 A
